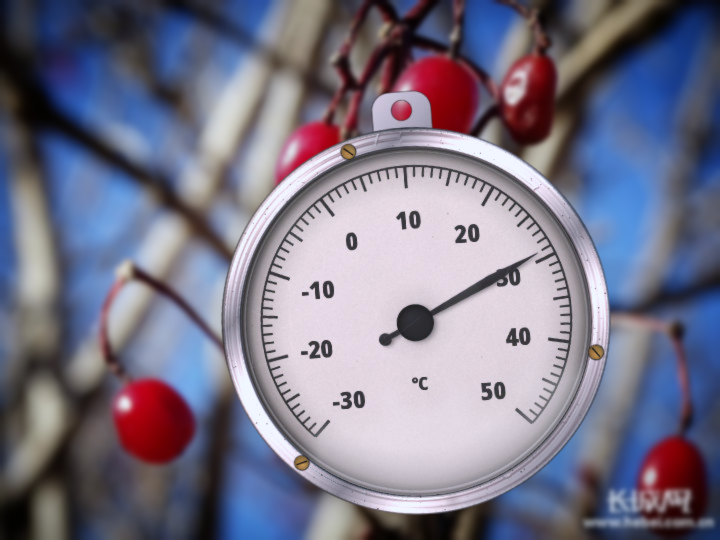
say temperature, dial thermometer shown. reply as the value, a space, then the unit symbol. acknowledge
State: 29 °C
